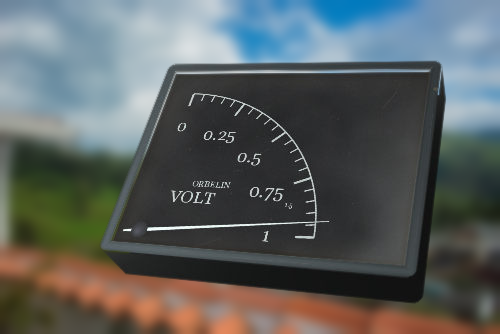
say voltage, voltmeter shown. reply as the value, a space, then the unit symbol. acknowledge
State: 0.95 V
